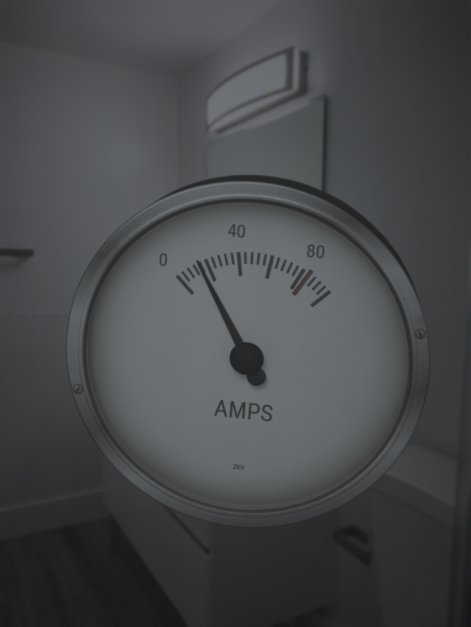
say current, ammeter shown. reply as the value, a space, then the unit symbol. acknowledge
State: 16 A
